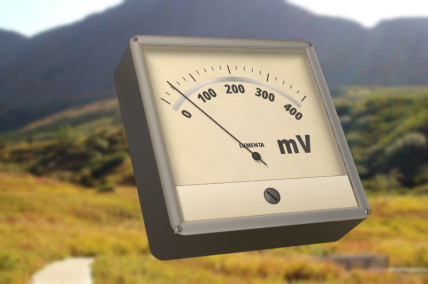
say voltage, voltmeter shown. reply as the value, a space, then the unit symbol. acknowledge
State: 40 mV
